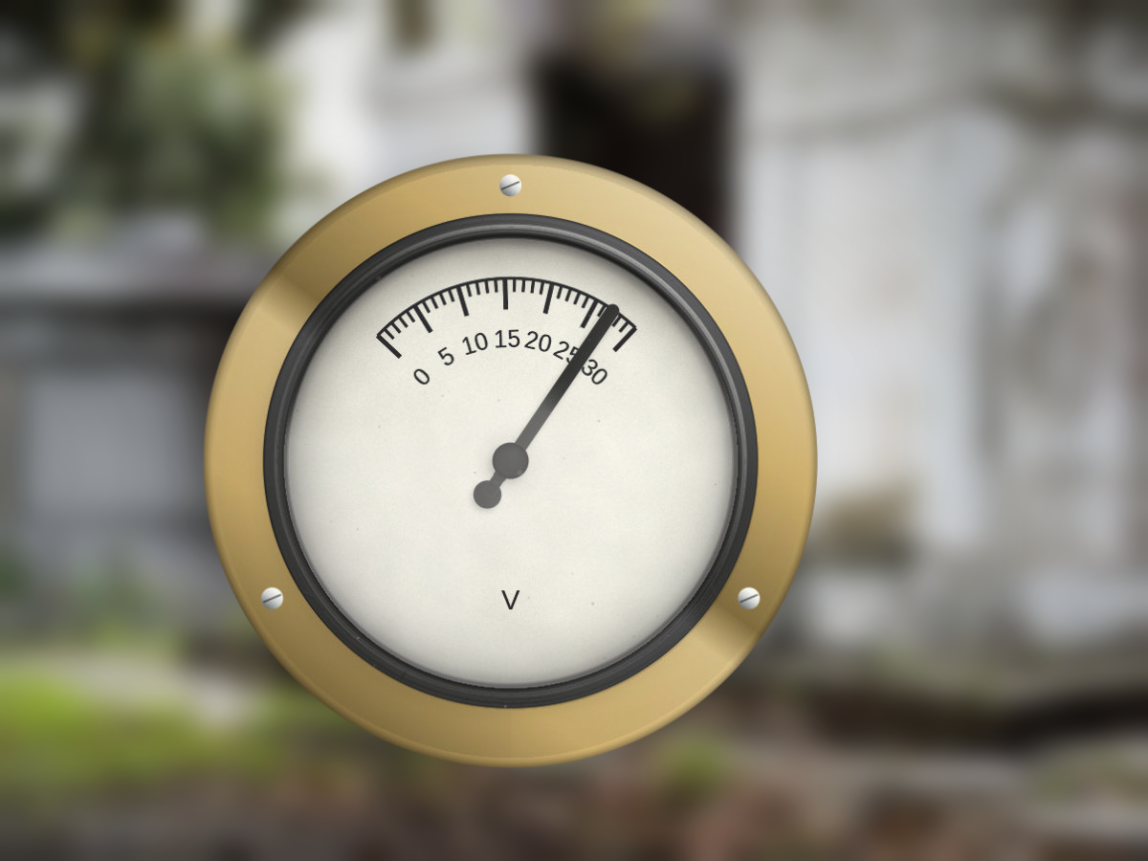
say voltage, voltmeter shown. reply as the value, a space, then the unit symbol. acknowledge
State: 27 V
